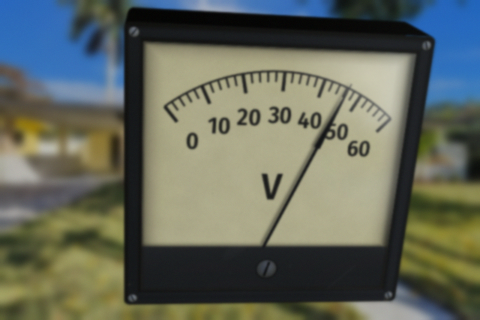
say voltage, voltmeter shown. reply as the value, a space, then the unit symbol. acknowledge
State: 46 V
